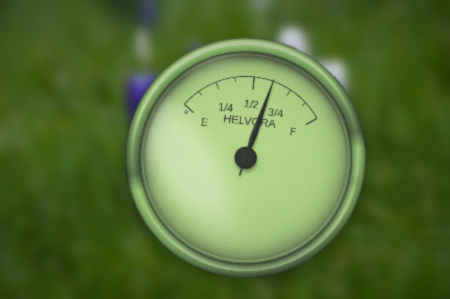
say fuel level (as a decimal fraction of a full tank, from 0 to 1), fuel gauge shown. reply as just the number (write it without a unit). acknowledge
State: 0.625
